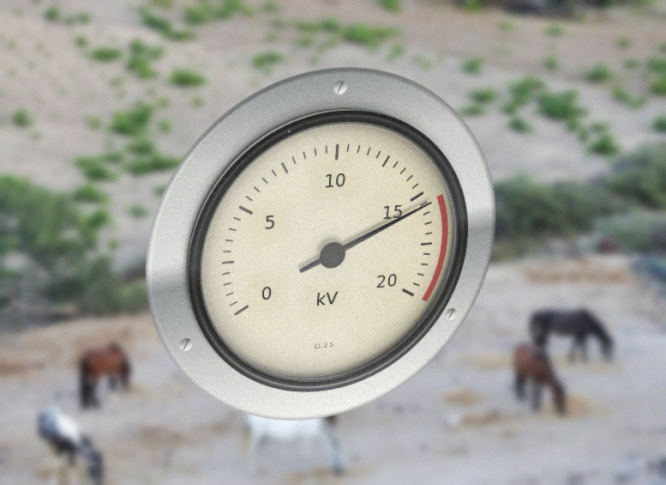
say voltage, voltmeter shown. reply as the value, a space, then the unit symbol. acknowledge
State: 15.5 kV
